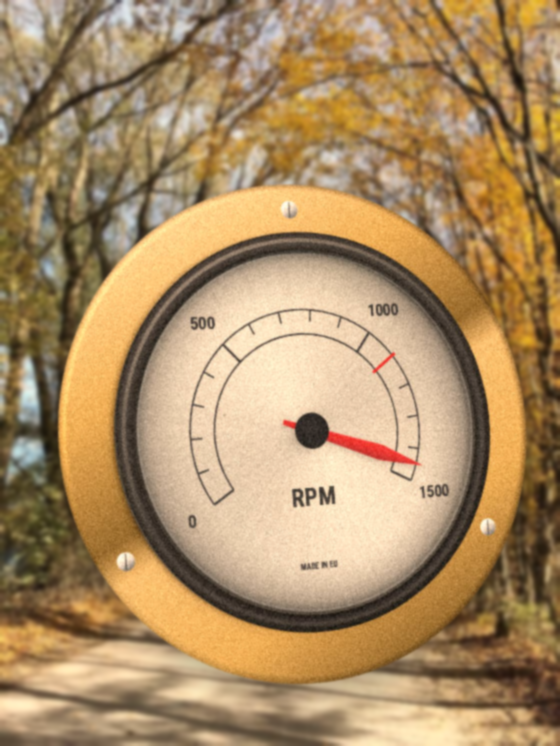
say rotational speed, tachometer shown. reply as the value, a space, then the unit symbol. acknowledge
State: 1450 rpm
